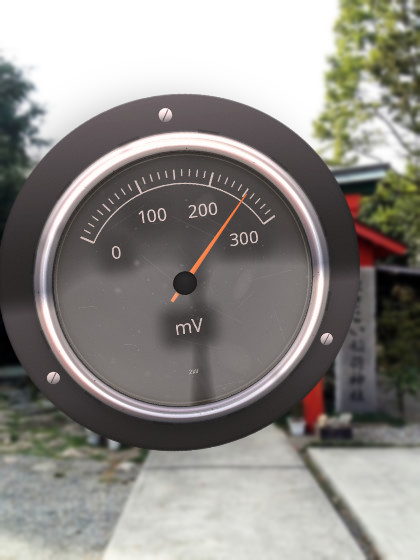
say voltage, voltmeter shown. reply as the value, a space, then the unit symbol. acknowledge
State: 250 mV
